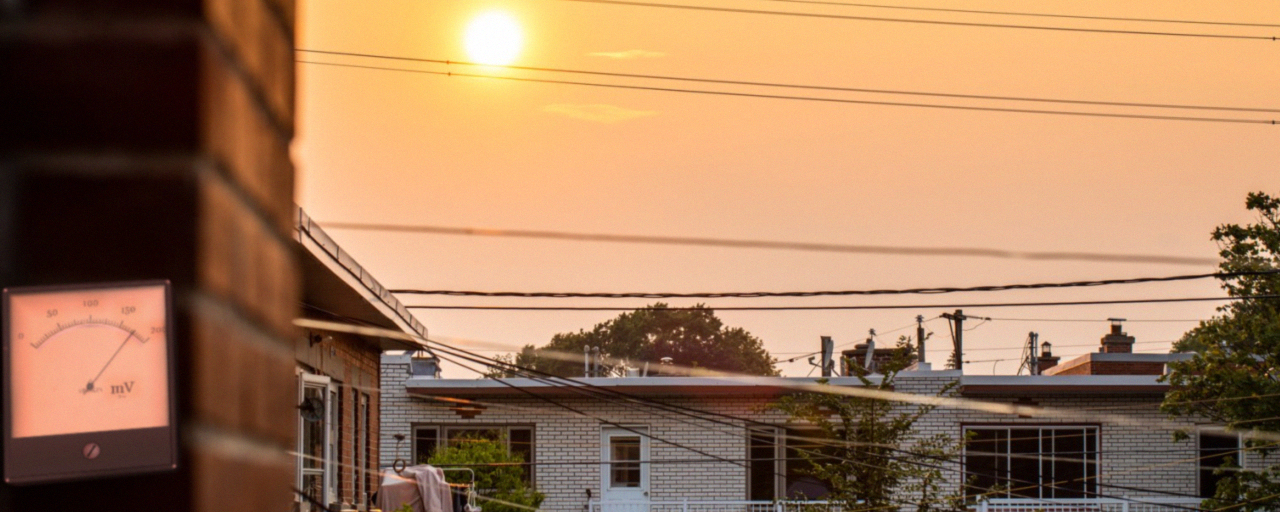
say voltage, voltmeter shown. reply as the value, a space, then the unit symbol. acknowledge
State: 175 mV
